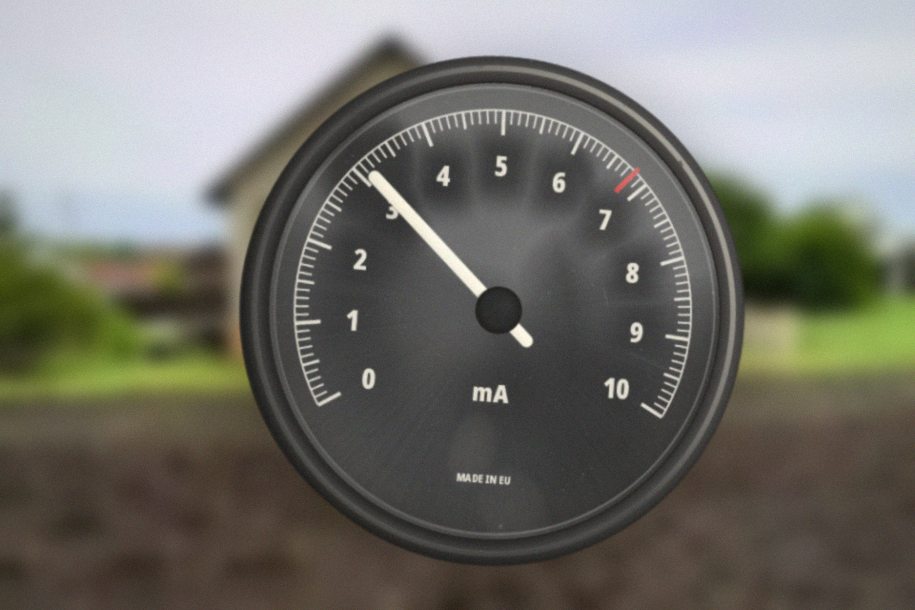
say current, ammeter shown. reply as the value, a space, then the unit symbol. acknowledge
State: 3.1 mA
